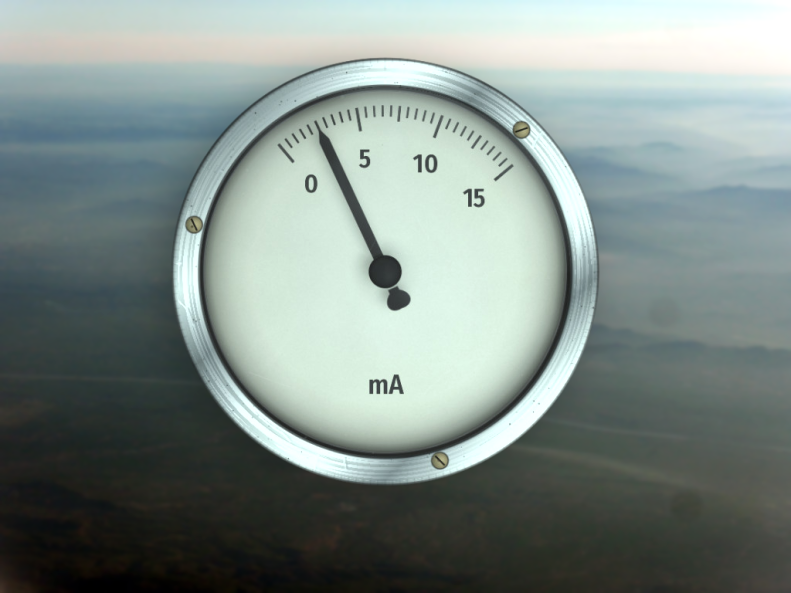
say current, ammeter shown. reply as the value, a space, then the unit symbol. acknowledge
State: 2.5 mA
